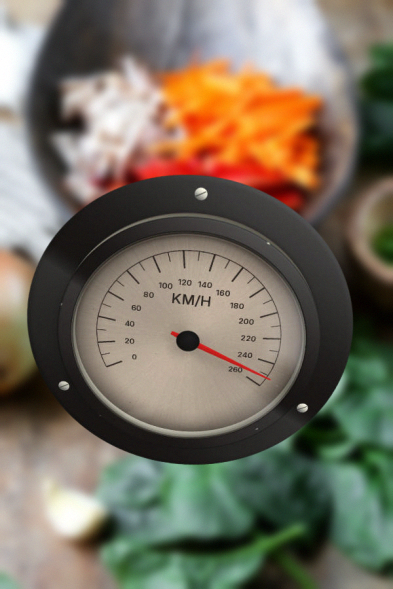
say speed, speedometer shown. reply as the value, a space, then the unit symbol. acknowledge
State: 250 km/h
